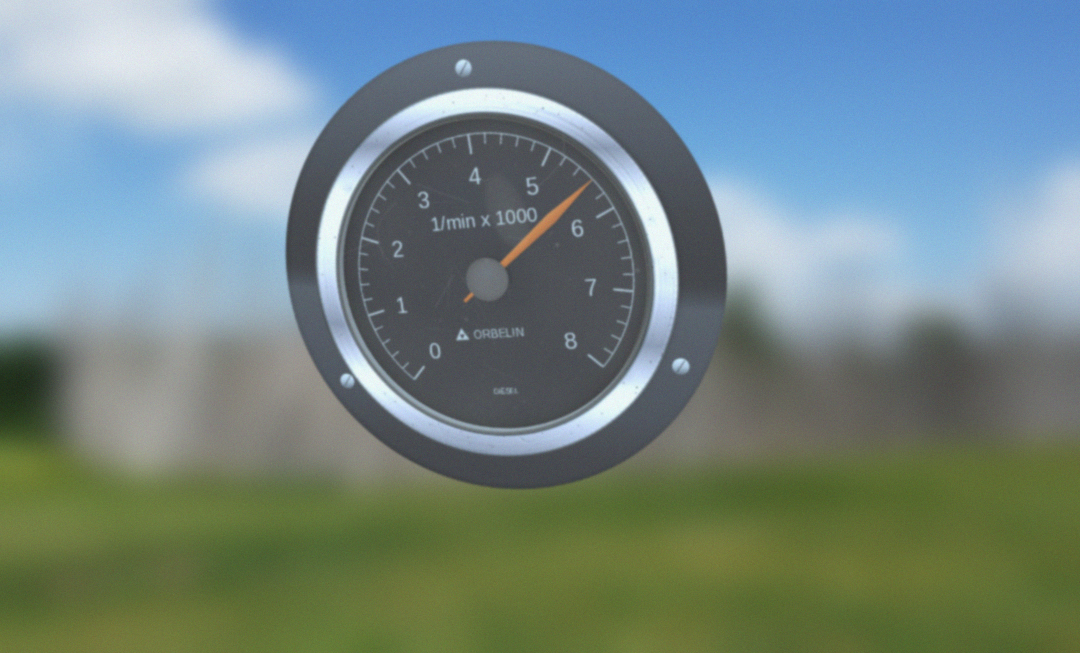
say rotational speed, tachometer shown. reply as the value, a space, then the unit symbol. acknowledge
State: 5600 rpm
